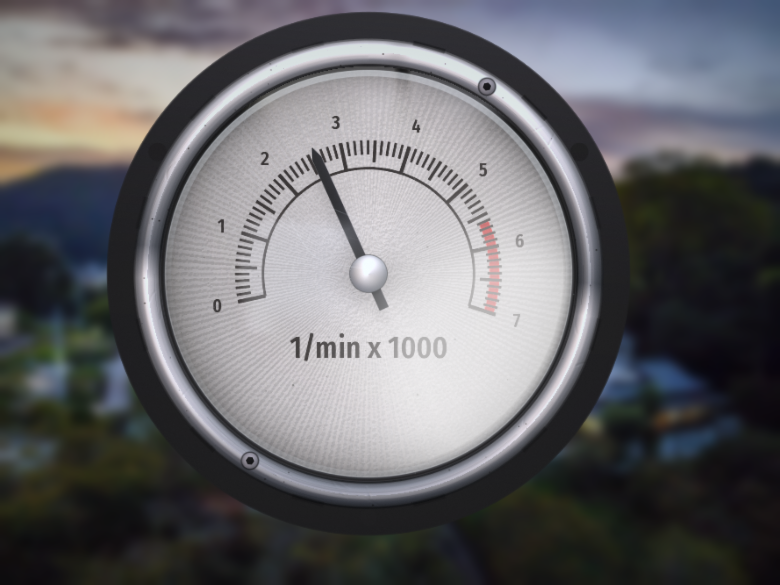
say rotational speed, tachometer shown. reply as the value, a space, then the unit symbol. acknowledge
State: 2600 rpm
